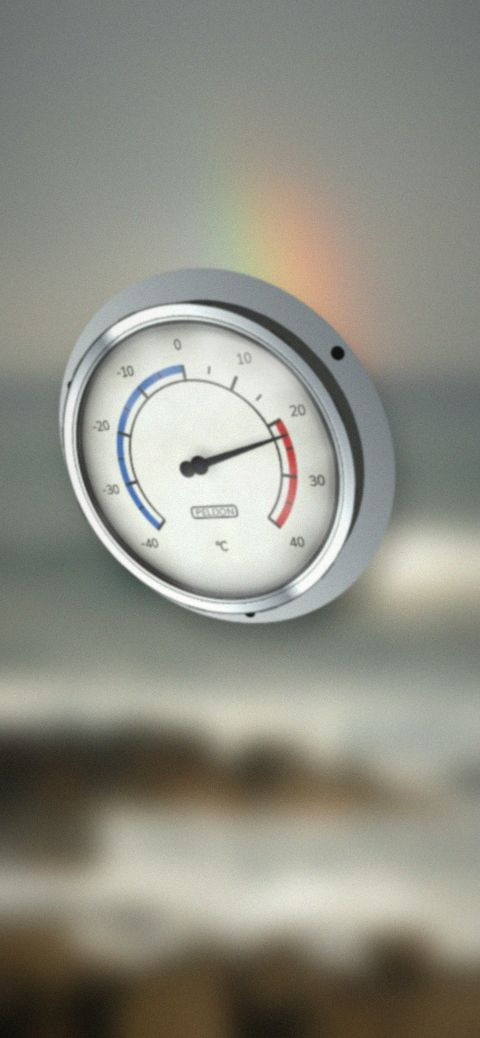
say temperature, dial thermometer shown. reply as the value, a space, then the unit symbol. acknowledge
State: 22.5 °C
